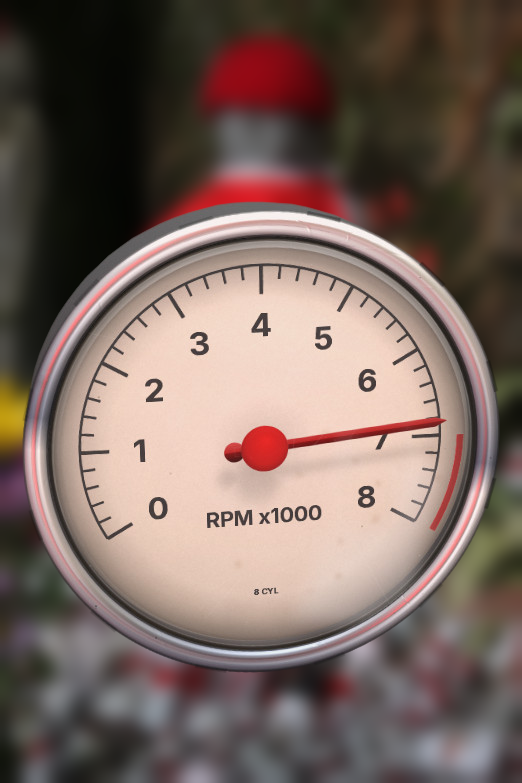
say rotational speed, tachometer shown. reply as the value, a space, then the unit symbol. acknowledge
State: 6800 rpm
